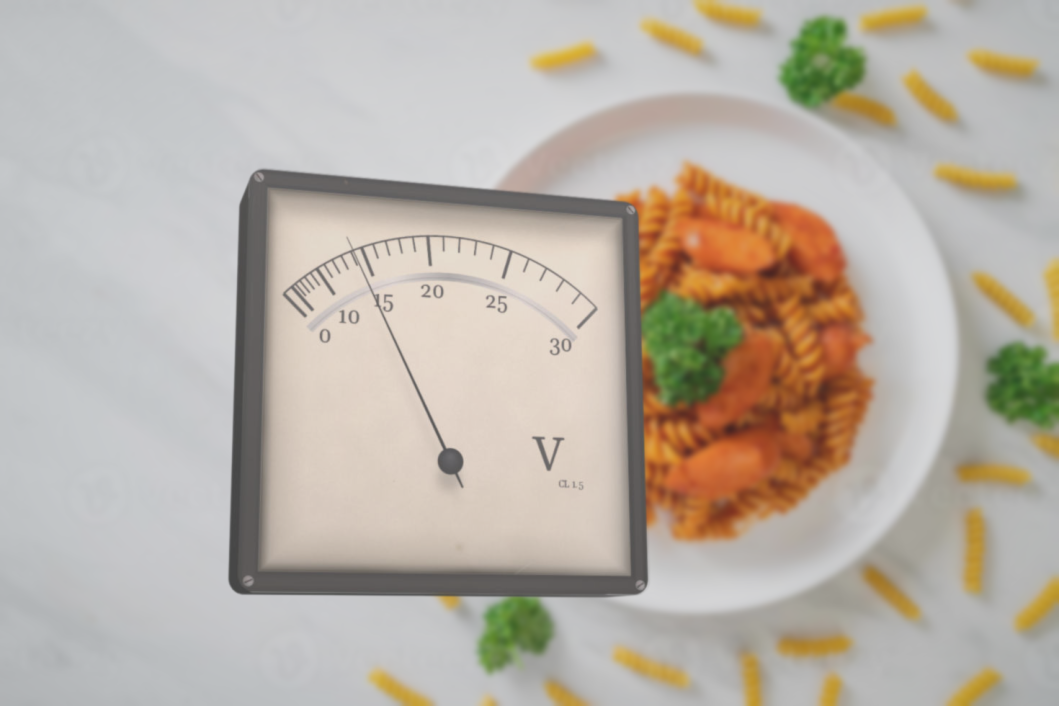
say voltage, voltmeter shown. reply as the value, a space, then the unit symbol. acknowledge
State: 14 V
